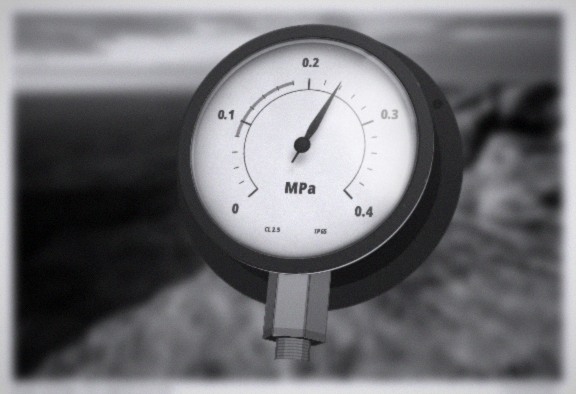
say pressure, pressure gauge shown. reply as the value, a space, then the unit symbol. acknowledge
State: 0.24 MPa
